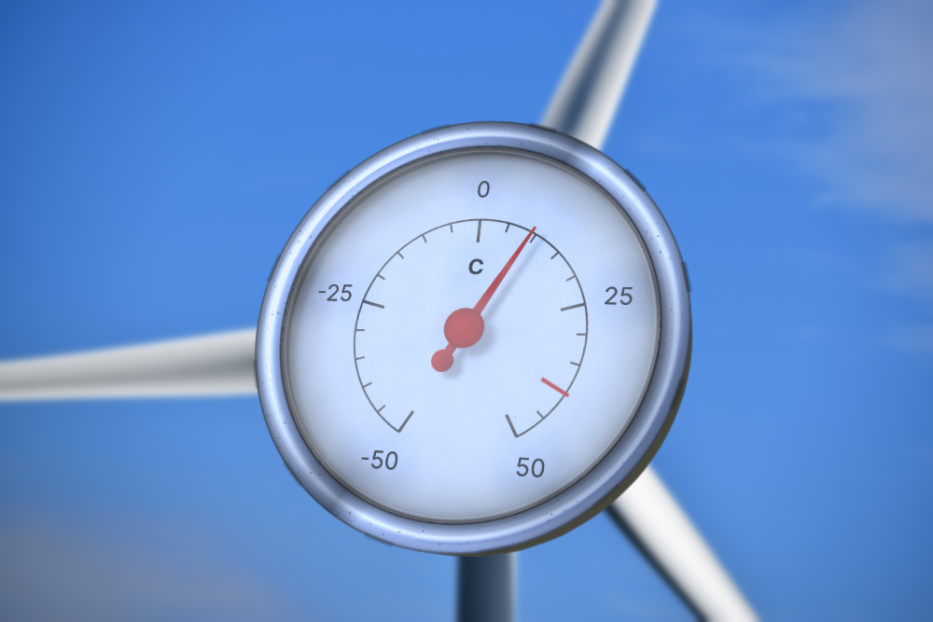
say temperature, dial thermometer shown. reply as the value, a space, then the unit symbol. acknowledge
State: 10 °C
